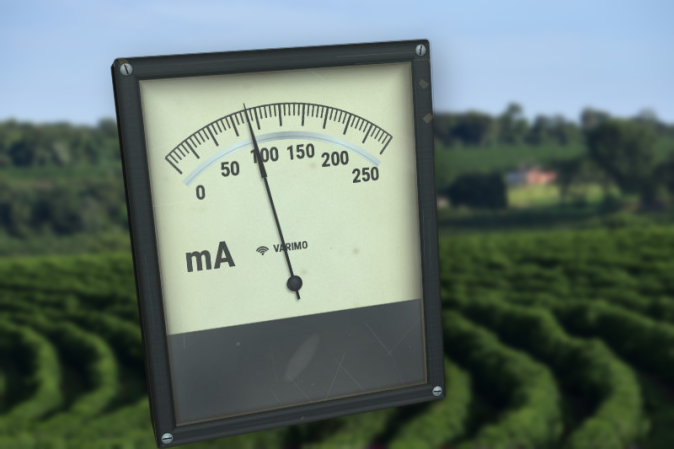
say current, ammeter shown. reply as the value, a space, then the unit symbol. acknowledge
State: 90 mA
